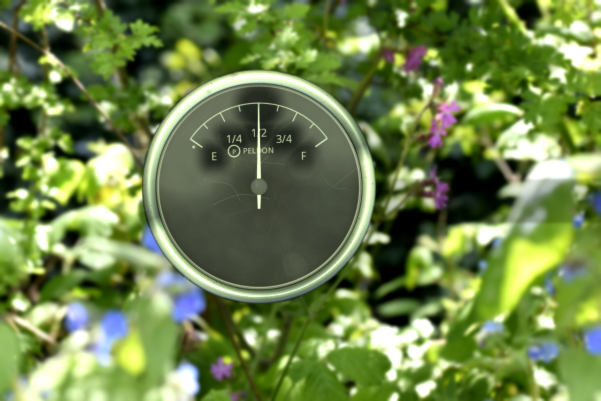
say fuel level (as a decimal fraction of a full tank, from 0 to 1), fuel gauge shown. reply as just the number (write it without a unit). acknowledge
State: 0.5
